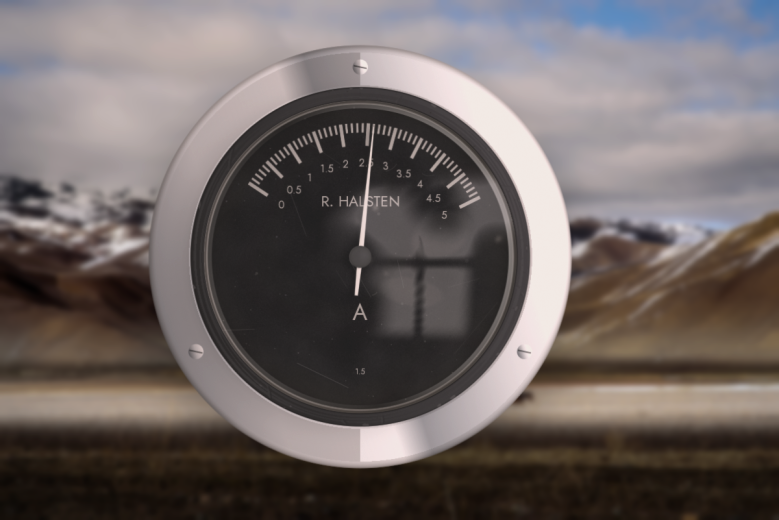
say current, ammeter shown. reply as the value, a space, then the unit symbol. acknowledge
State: 2.6 A
